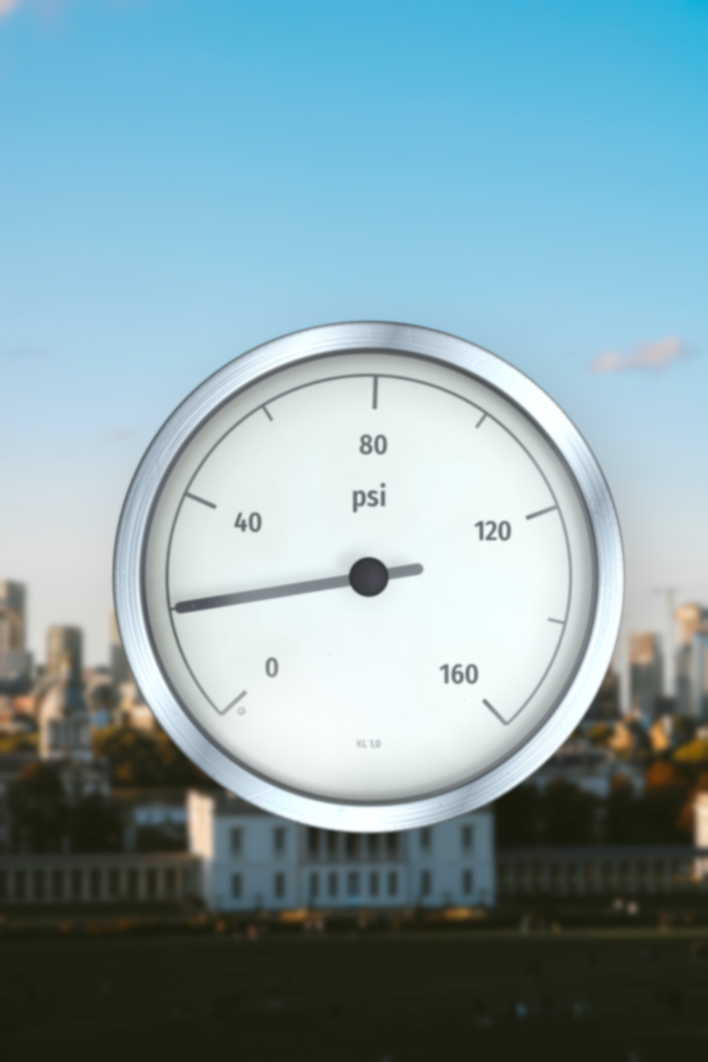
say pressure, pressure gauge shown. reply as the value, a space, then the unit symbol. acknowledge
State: 20 psi
